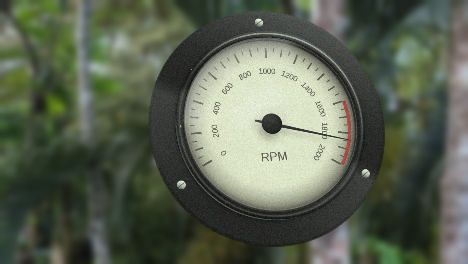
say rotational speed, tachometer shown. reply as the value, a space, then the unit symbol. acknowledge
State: 1850 rpm
